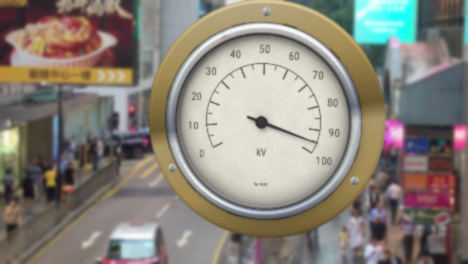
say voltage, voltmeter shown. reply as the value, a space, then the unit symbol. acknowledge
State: 95 kV
